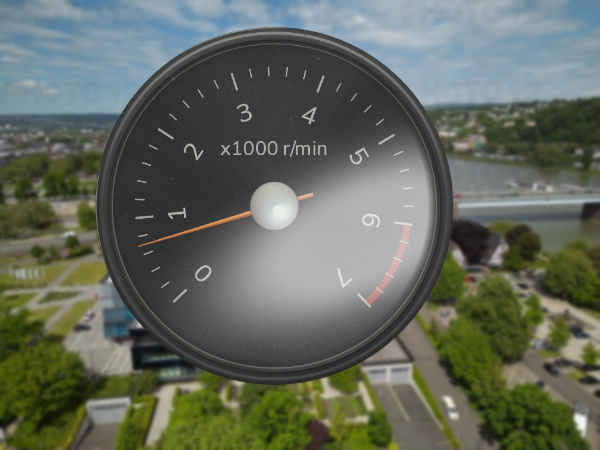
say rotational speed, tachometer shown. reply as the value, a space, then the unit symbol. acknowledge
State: 700 rpm
